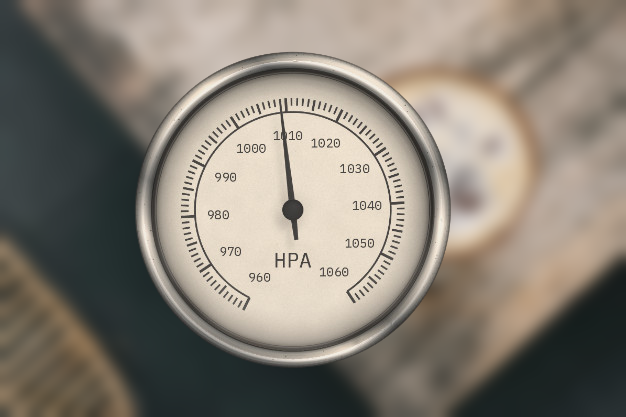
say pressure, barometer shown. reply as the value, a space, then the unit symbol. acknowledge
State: 1009 hPa
